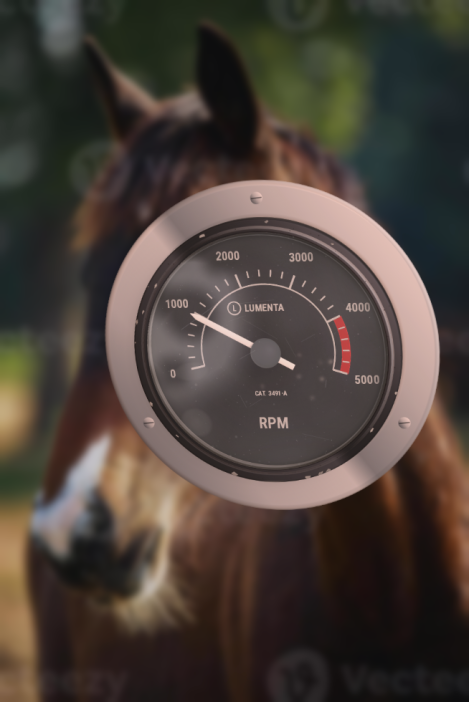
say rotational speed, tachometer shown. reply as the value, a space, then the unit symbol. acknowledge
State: 1000 rpm
